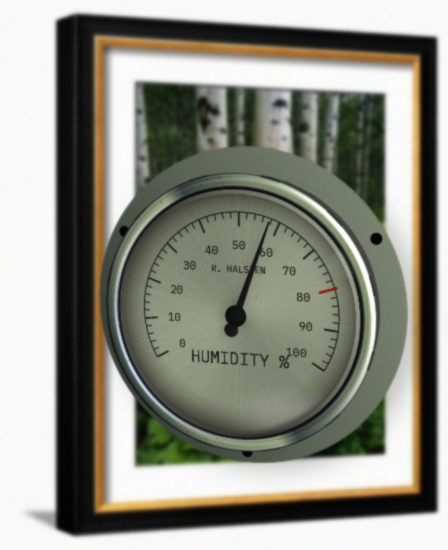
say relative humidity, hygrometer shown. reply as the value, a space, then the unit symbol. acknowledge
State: 58 %
